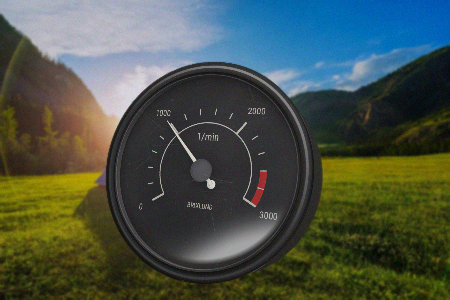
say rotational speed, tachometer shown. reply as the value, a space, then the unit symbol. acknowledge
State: 1000 rpm
